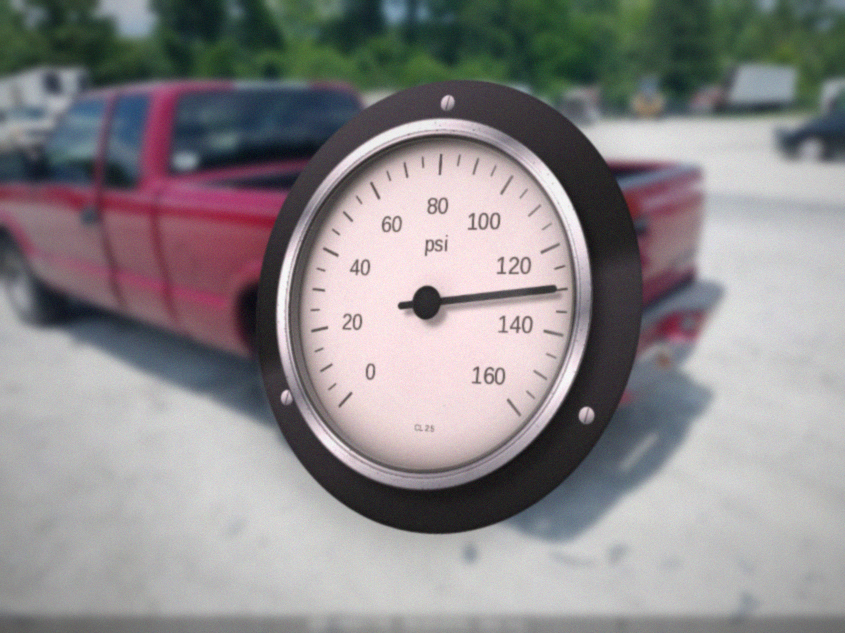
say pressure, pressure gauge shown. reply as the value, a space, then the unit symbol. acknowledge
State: 130 psi
